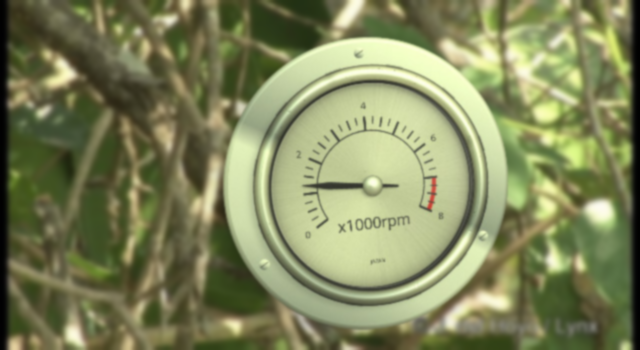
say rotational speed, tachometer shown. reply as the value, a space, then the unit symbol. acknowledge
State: 1250 rpm
